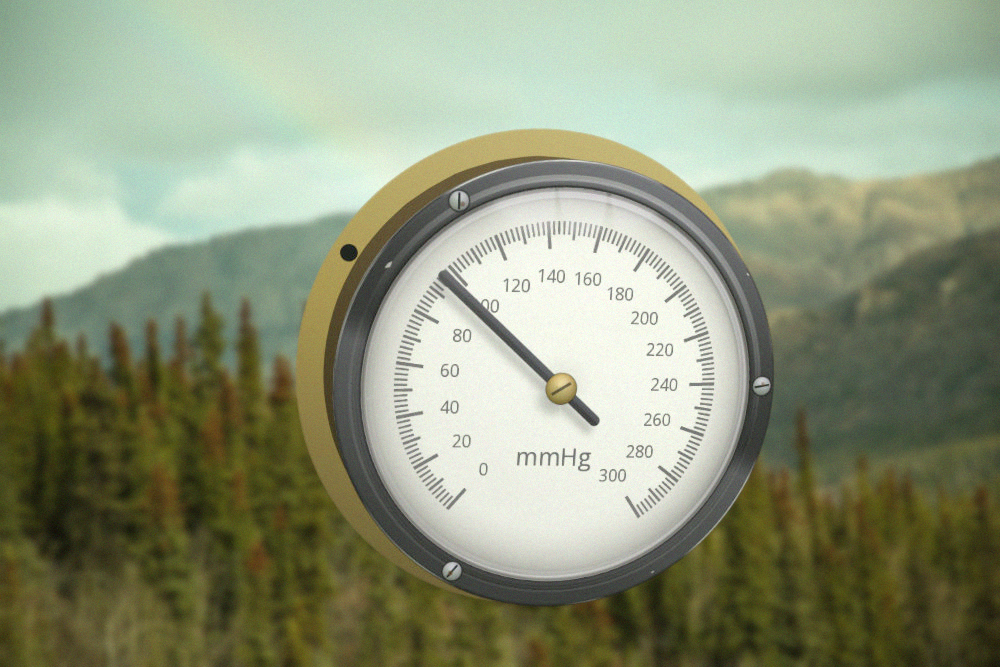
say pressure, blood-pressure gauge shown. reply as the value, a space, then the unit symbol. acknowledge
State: 96 mmHg
